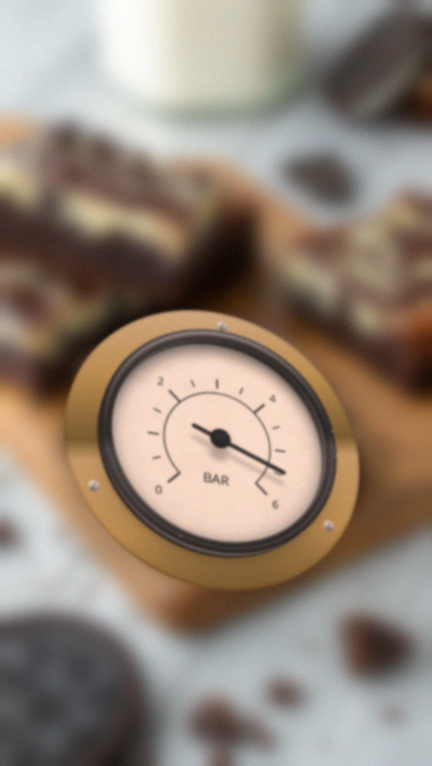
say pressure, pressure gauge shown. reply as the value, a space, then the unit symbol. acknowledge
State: 5.5 bar
